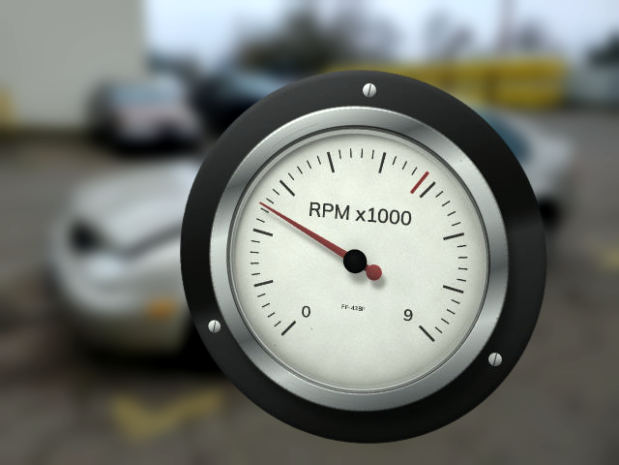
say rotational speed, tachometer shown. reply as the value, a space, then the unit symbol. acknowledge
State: 2500 rpm
